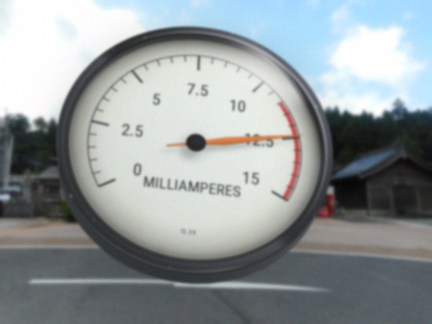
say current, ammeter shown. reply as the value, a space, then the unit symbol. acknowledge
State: 12.5 mA
